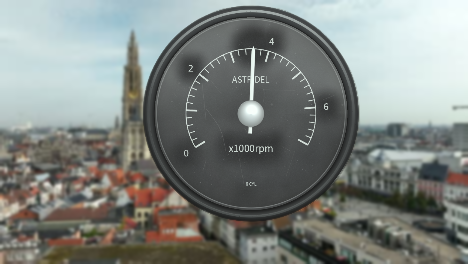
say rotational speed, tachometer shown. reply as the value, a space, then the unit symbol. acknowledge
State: 3600 rpm
